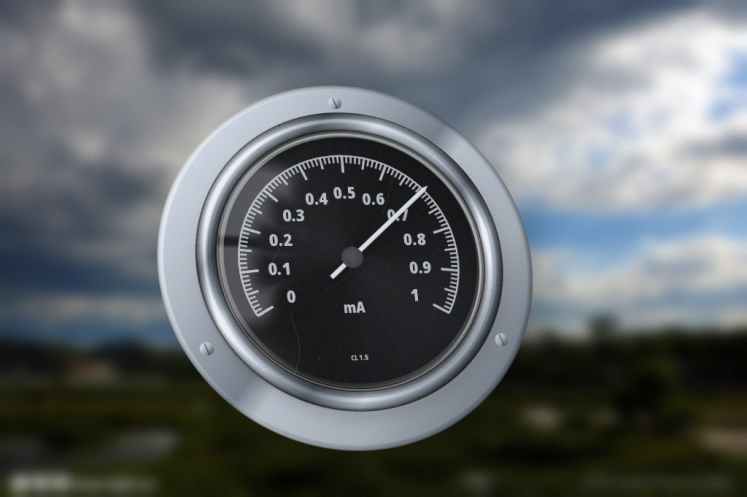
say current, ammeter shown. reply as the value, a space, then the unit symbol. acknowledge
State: 0.7 mA
